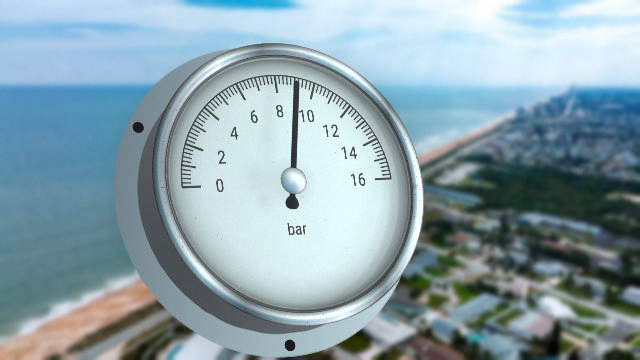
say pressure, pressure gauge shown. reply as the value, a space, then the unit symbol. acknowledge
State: 9 bar
